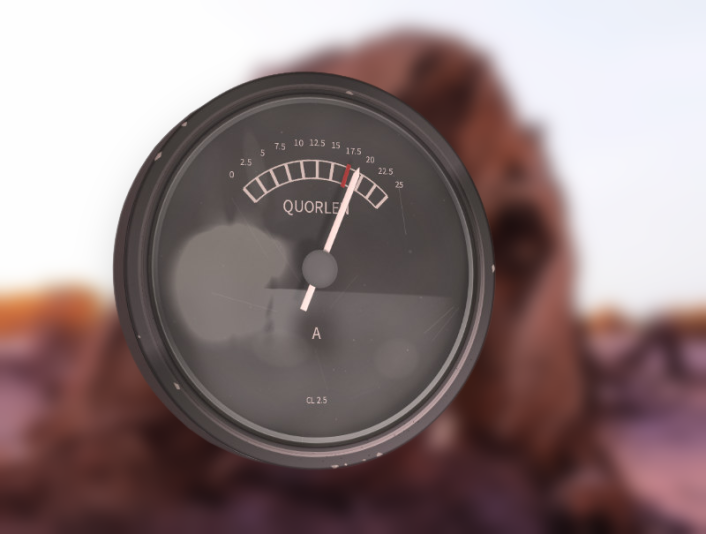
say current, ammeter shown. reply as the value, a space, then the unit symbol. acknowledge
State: 18.75 A
